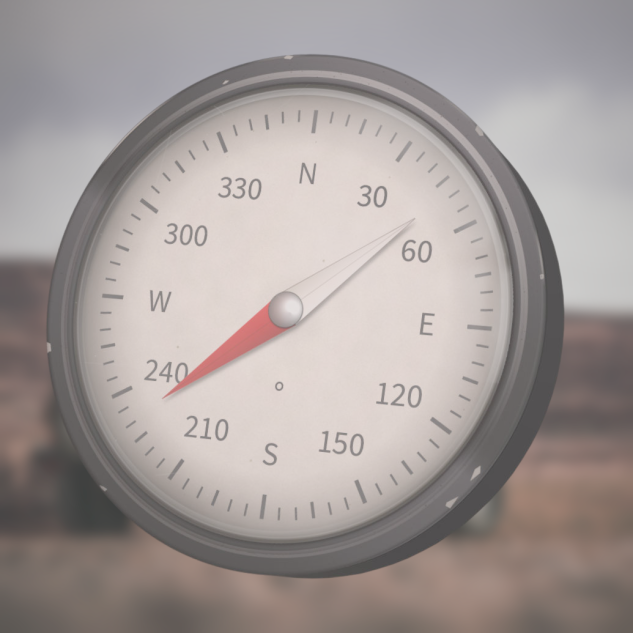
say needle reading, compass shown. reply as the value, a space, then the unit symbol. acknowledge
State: 230 °
